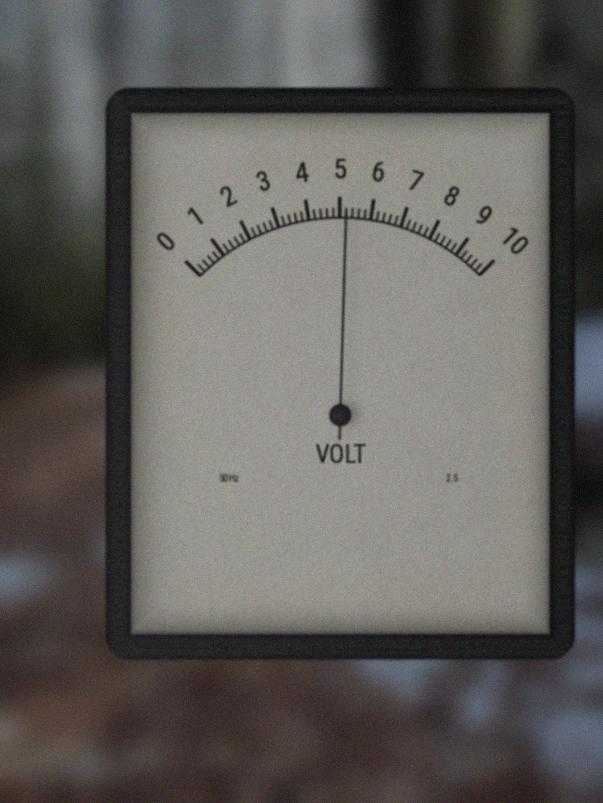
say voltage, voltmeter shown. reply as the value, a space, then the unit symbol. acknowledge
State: 5.2 V
